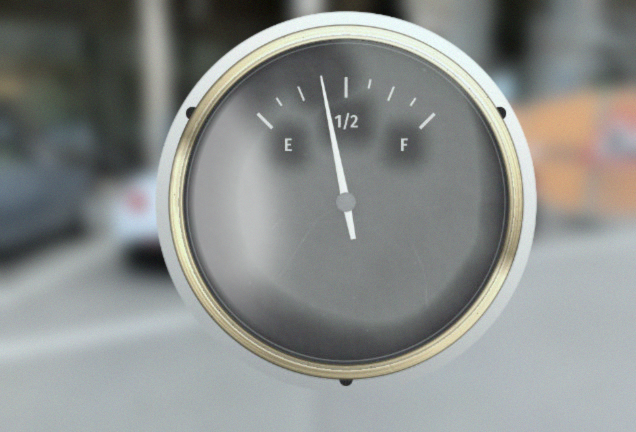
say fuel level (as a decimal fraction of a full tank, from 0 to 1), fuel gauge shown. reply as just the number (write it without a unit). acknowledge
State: 0.375
